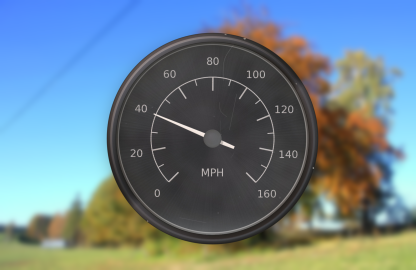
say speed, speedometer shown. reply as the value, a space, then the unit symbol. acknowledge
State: 40 mph
